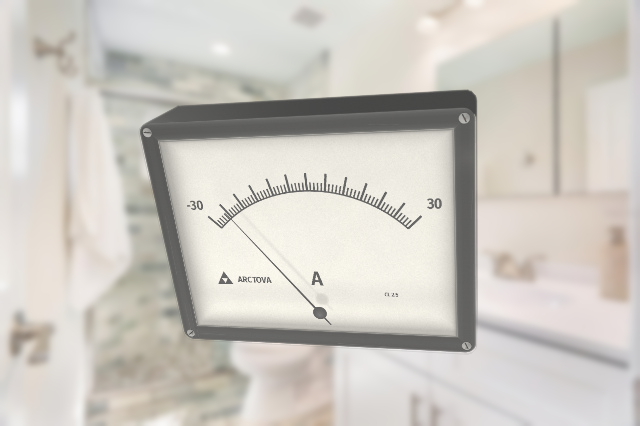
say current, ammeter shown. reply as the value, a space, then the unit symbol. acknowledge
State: -25 A
